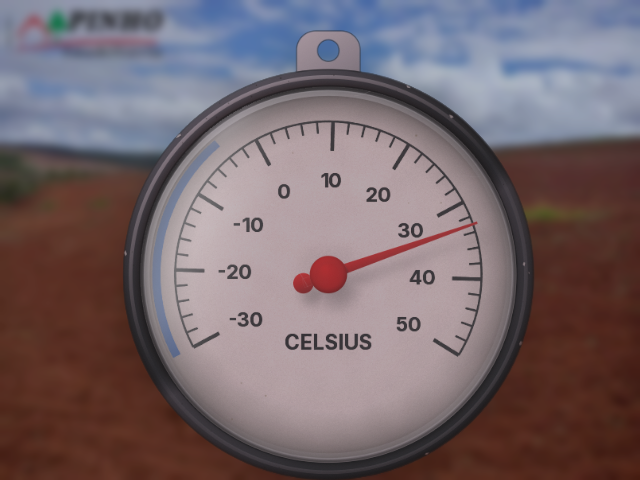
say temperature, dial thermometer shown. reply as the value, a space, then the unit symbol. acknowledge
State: 33 °C
